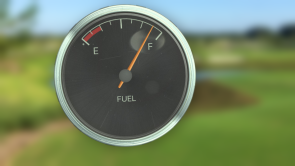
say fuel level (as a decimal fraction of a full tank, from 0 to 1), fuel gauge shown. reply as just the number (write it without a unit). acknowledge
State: 0.875
